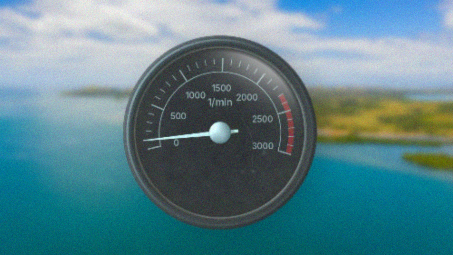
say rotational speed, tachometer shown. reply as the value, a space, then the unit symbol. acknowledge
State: 100 rpm
